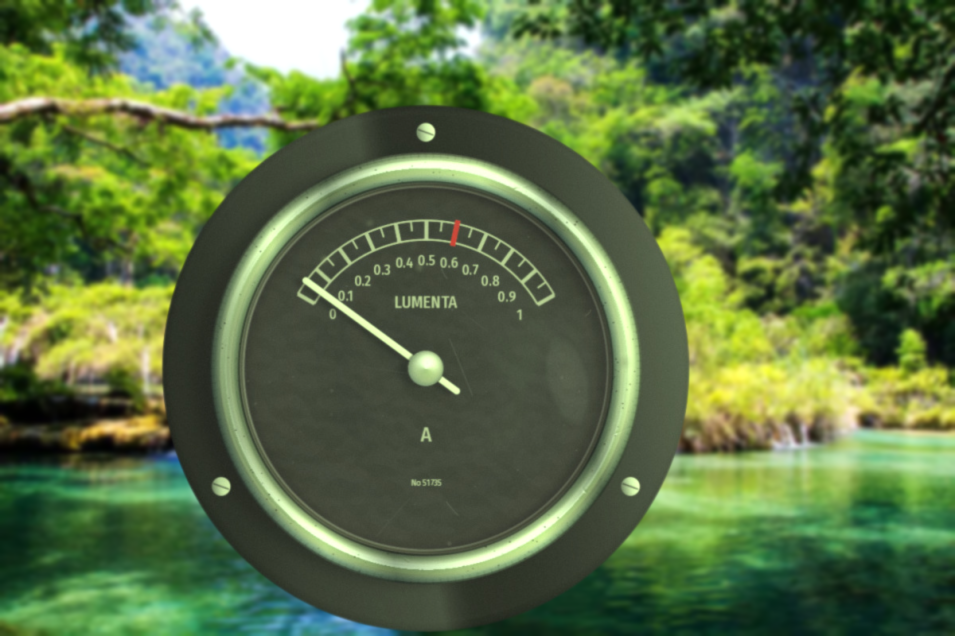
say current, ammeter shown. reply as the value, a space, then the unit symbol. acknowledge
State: 0.05 A
